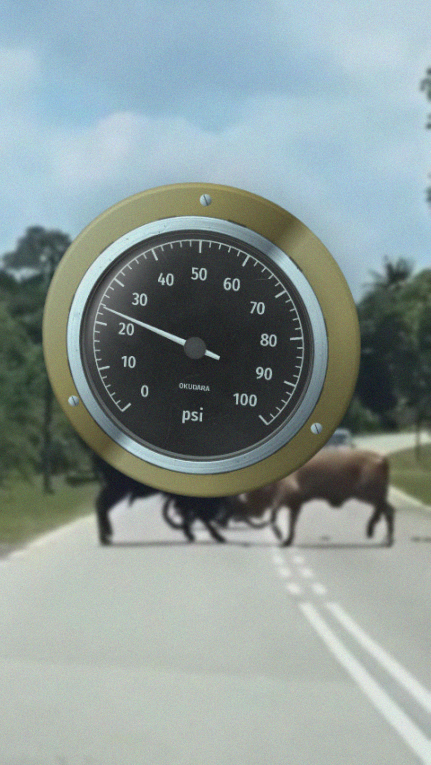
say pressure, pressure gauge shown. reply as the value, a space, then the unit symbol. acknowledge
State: 24 psi
